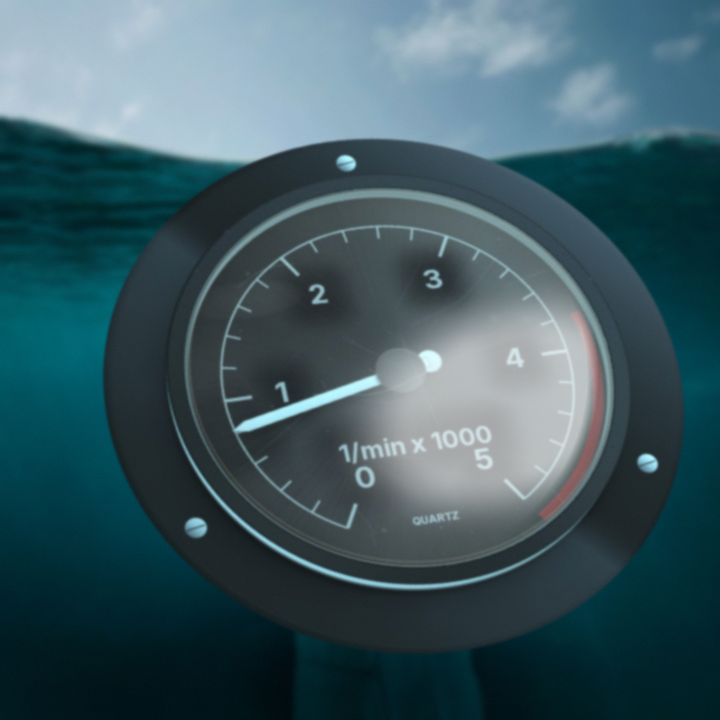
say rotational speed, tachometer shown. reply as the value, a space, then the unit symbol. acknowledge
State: 800 rpm
